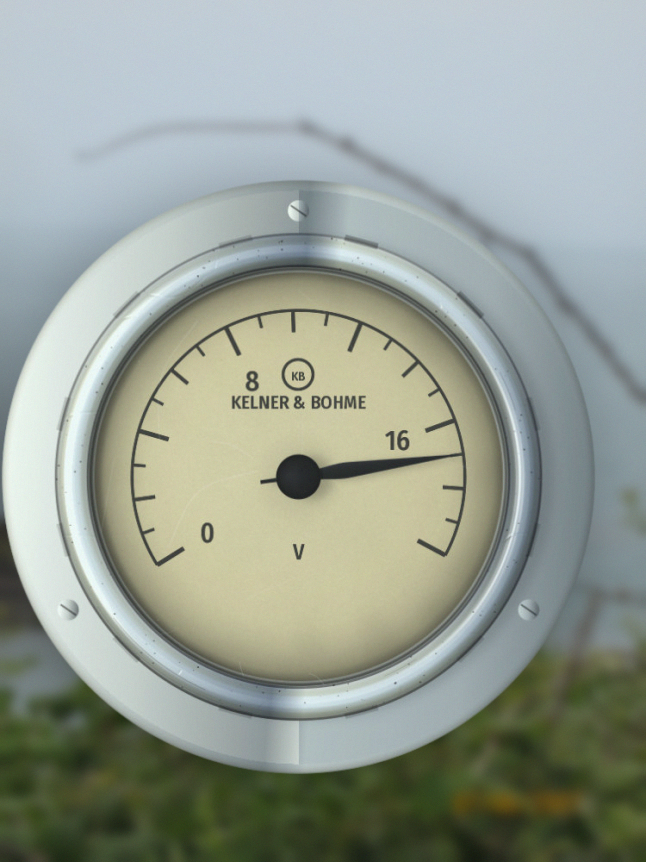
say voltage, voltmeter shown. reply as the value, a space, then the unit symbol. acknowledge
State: 17 V
